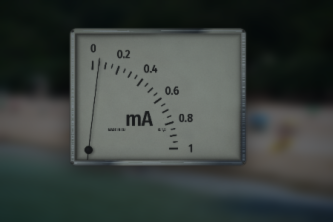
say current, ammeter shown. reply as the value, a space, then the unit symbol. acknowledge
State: 0.05 mA
